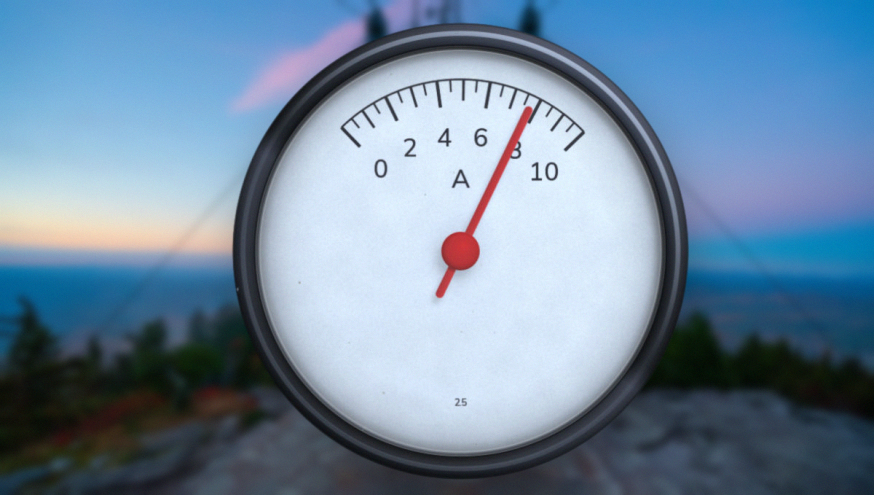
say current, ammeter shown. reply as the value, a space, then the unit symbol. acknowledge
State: 7.75 A
